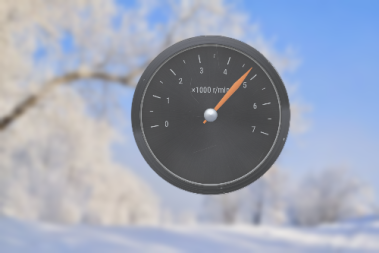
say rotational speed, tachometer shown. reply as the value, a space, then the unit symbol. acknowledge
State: 4750 rpm
